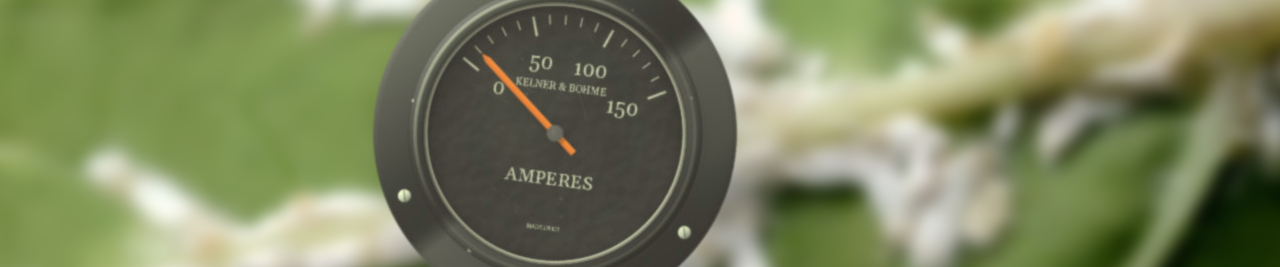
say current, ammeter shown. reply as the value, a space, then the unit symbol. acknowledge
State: 10 A
